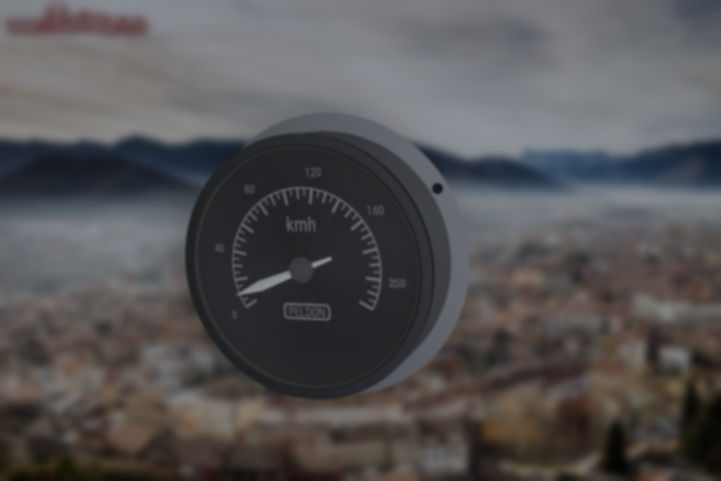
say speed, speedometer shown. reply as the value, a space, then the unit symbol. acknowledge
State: 10 km/h
